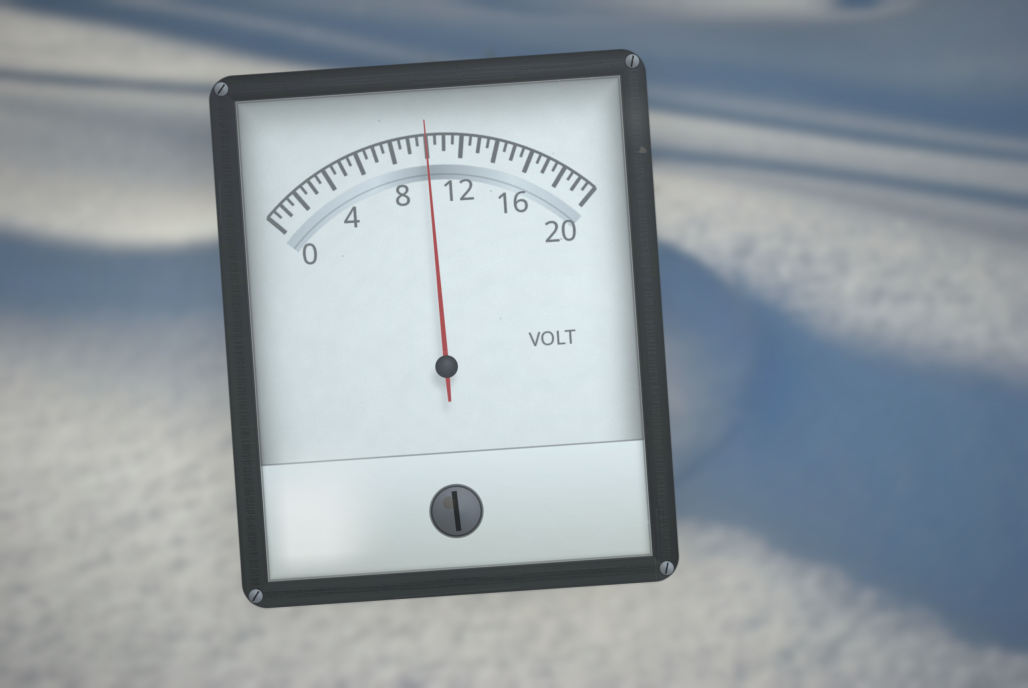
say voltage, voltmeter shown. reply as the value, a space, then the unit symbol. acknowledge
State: 10 V
